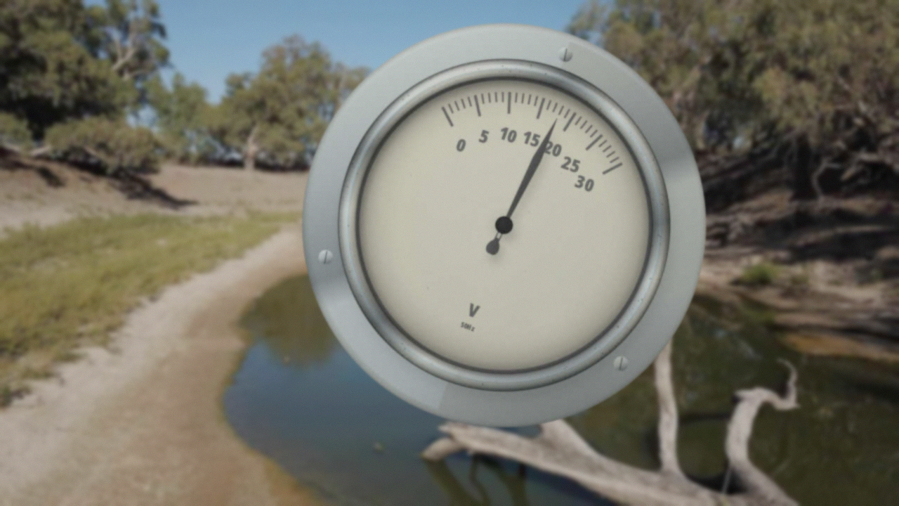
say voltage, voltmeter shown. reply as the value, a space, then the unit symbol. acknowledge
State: 18 V
